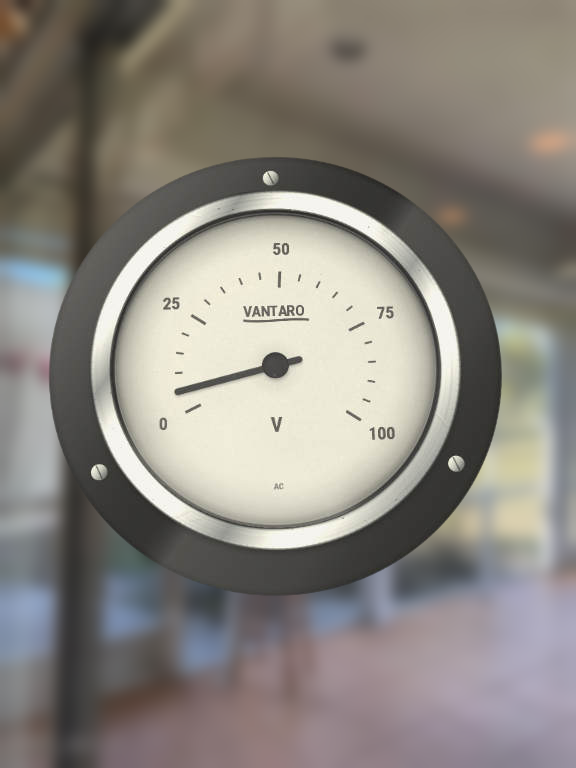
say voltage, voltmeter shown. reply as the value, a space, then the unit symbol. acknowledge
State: 5 V
